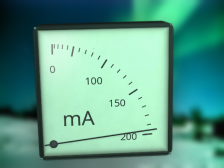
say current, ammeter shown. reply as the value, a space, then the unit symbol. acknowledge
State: 195 mA
